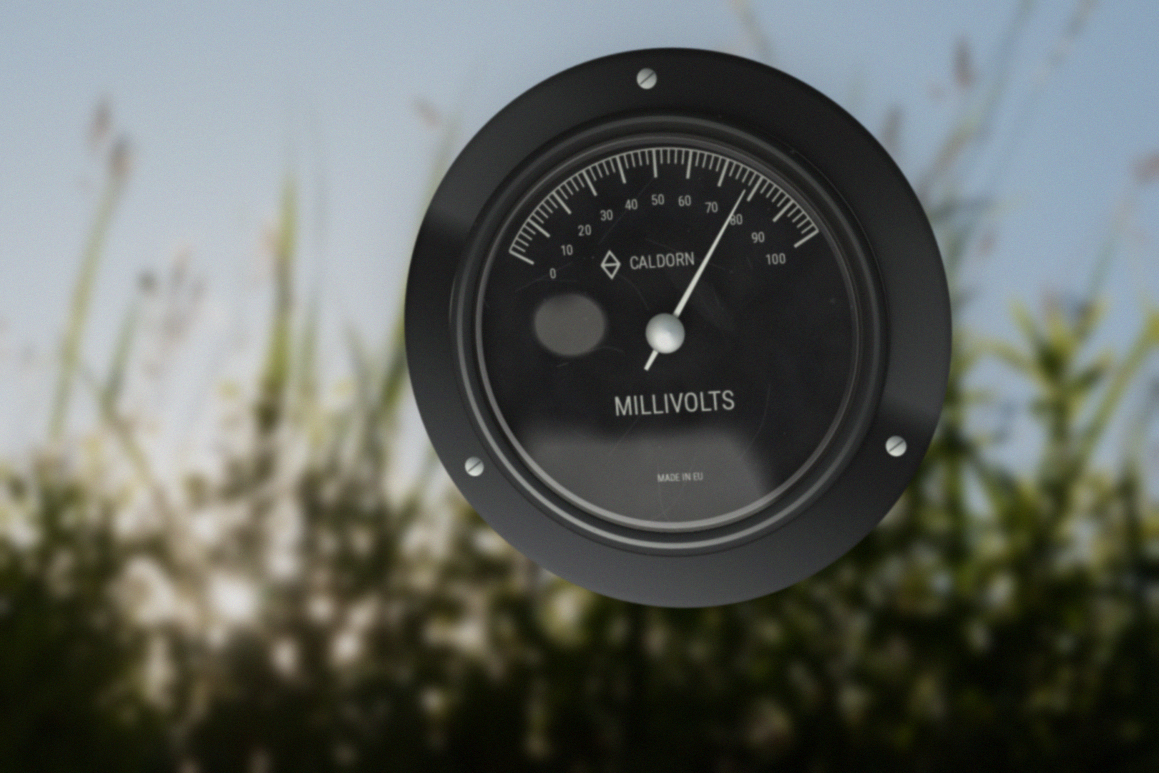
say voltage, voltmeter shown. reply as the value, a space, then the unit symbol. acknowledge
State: 78 mV
